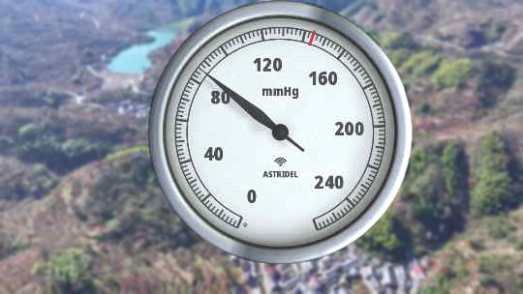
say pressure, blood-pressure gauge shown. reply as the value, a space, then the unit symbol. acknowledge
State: 86 mmHg
